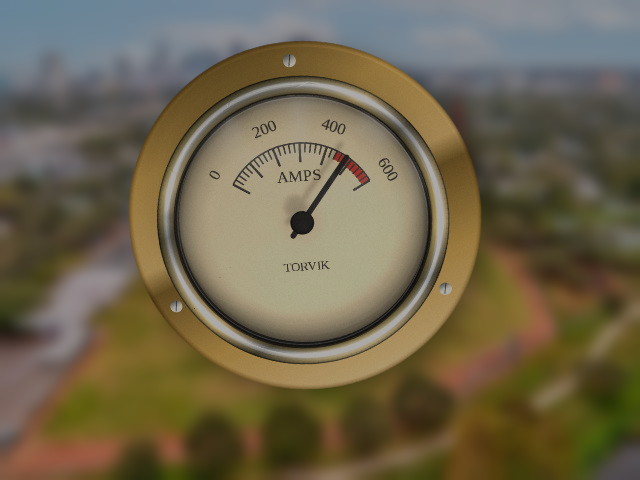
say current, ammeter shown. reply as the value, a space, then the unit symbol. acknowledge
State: 480 A
